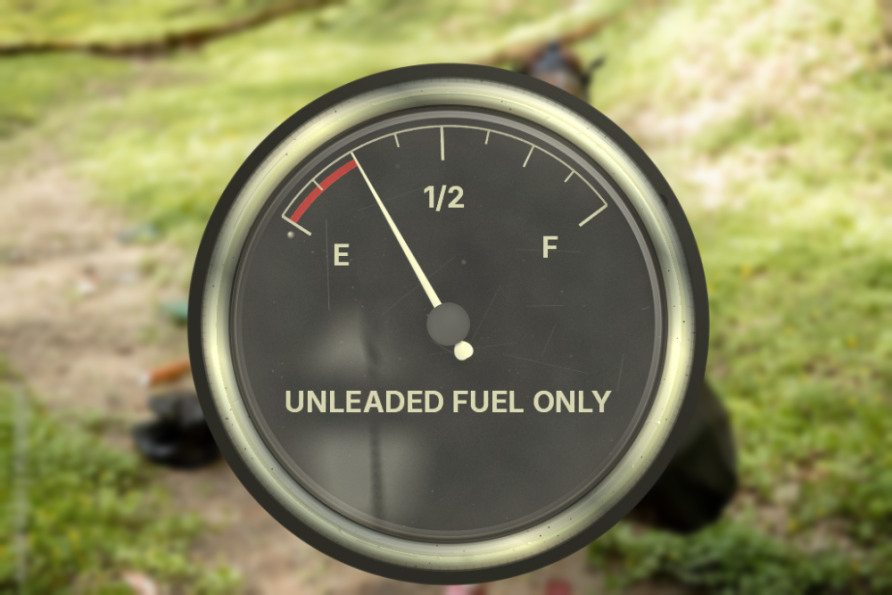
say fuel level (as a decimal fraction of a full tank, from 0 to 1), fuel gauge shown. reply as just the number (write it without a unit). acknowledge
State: 0.25
